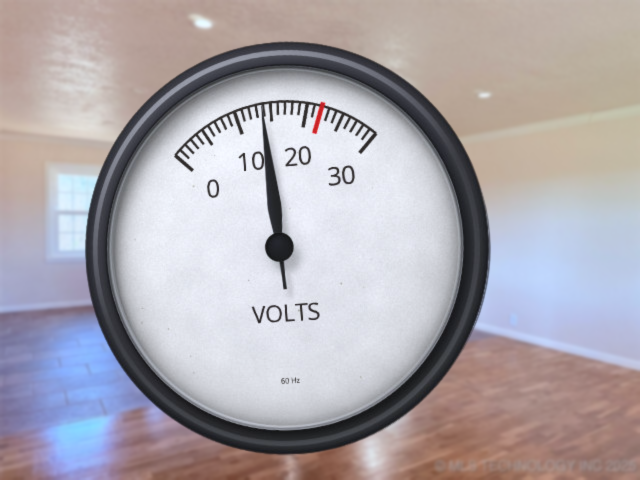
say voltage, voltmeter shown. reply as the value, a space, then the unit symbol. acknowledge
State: 14 V
